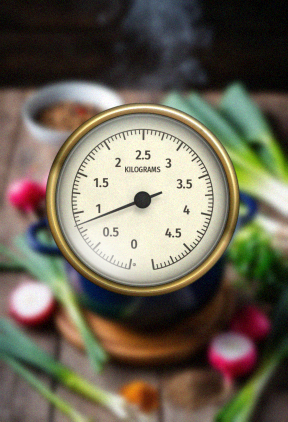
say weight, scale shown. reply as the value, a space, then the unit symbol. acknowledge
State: 0.85 kg
